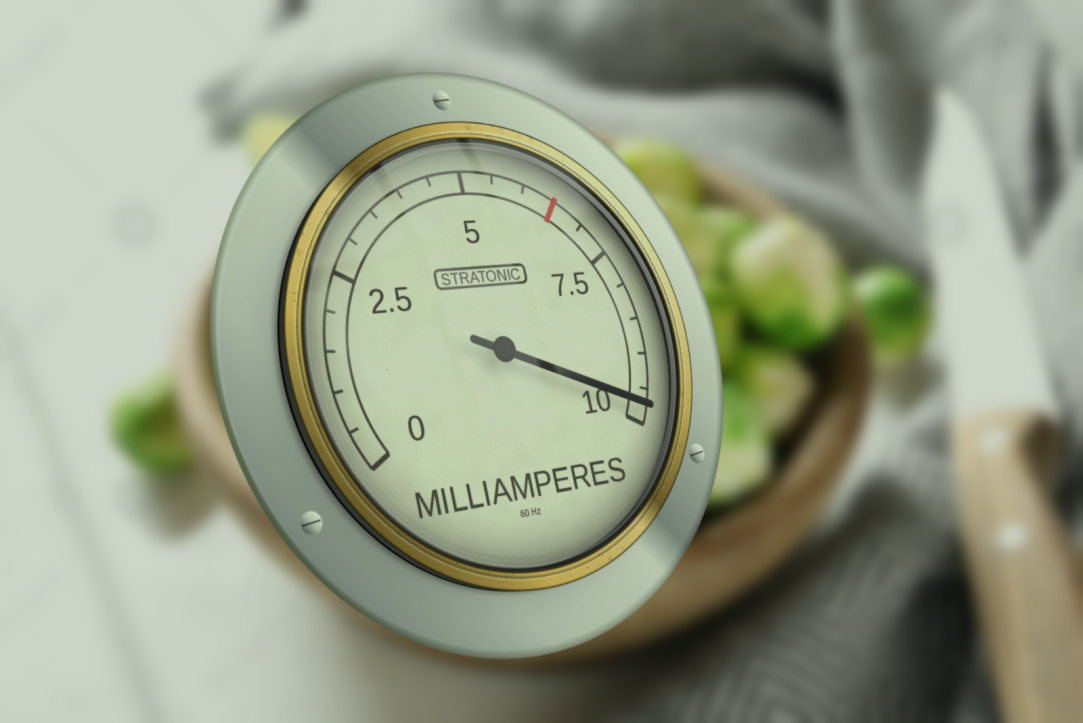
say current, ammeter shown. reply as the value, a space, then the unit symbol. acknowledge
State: 9.75 mA
